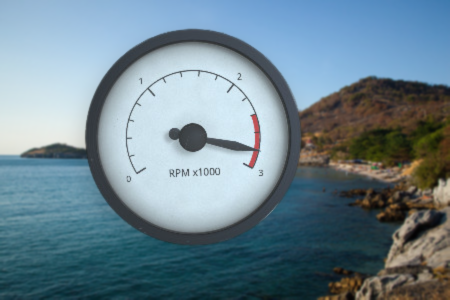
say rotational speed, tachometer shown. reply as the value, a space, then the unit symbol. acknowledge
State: 2800 rpm
